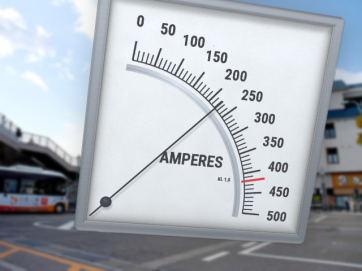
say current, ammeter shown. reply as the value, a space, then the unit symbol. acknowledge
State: 220 A
